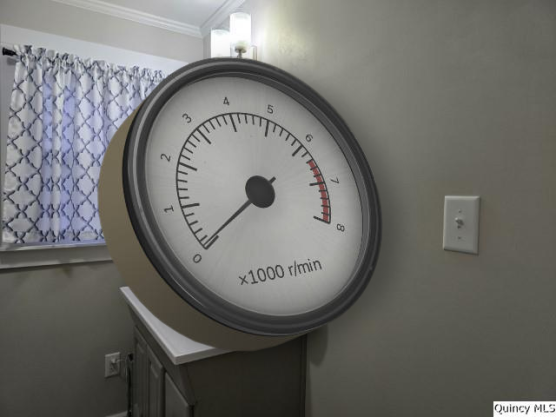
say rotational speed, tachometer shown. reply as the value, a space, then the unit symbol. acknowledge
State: 100 rpm
